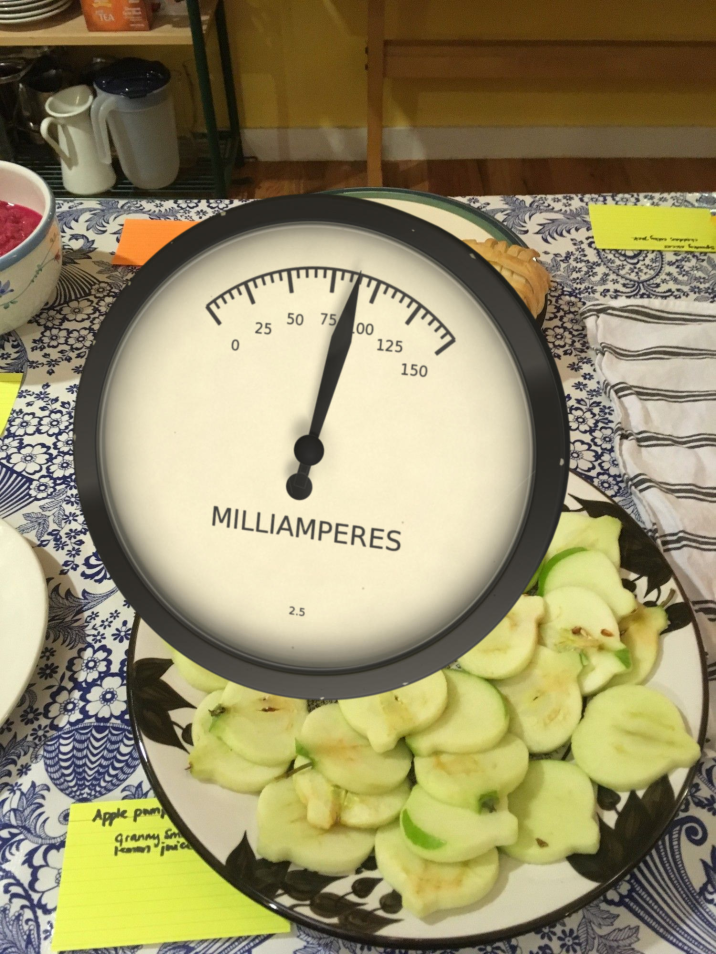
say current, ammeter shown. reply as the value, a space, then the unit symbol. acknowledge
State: 90 mA
